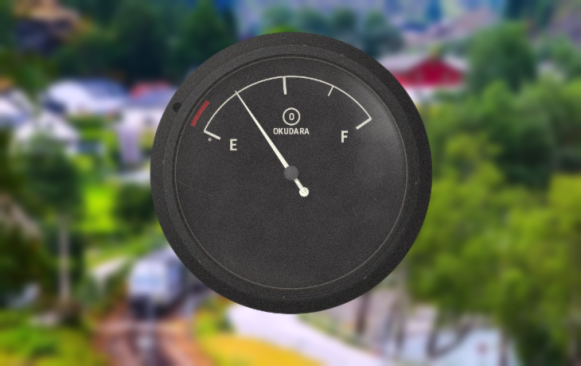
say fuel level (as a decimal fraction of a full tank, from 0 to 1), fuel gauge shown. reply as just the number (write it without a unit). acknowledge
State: 0.25
